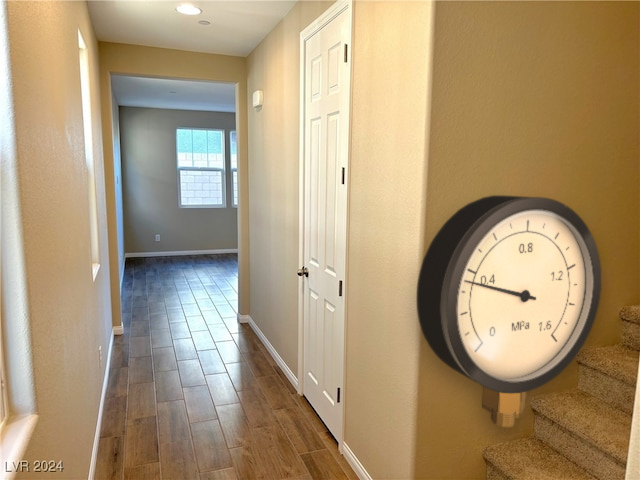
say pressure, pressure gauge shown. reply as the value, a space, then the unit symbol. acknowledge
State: 0.35 MPa
